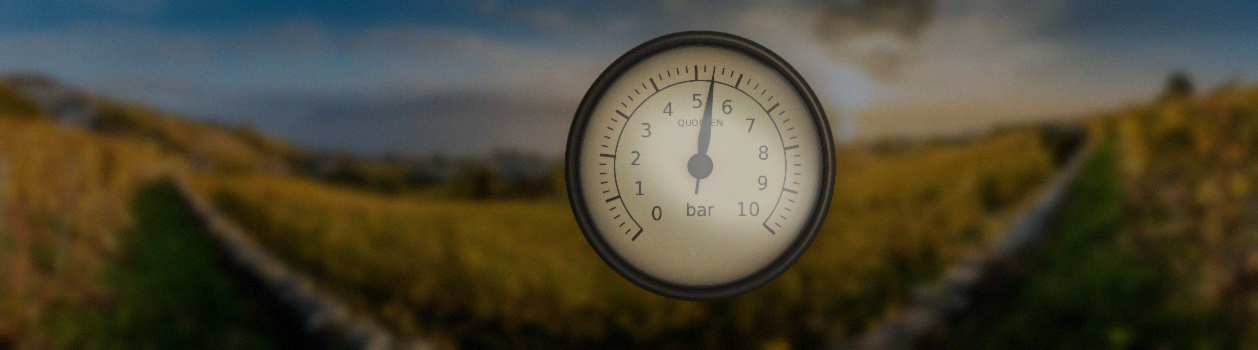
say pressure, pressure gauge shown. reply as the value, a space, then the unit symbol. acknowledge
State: 5.4 bar
